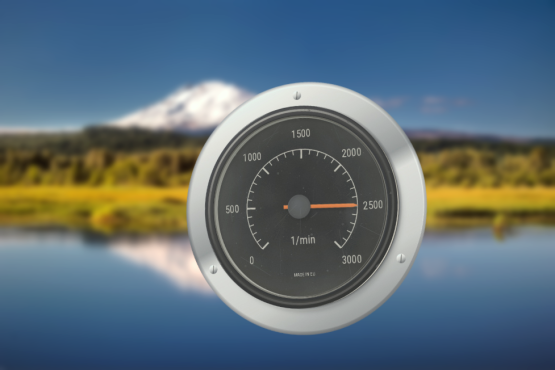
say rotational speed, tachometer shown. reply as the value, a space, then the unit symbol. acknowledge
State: 2500 rpm
